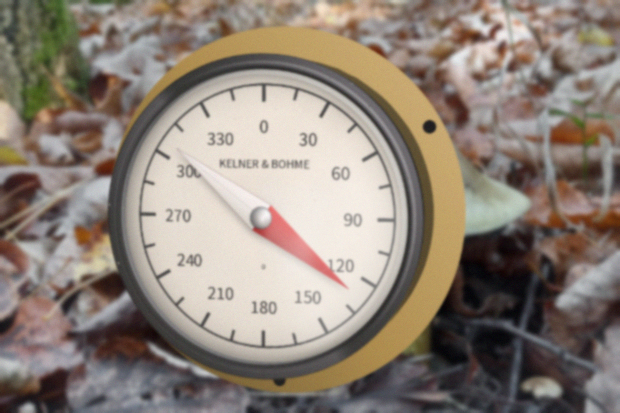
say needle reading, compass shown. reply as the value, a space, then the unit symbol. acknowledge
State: 127.5 °
